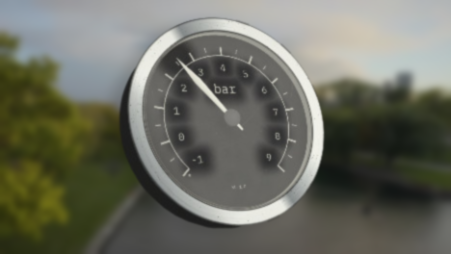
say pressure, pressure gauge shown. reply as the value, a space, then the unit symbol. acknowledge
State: 2.5 bar
